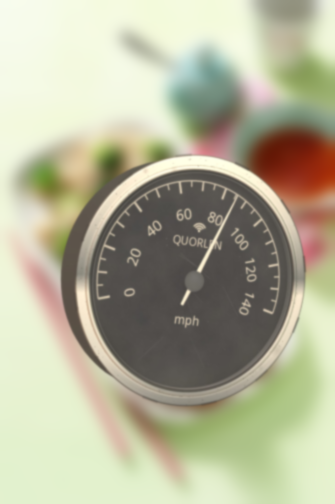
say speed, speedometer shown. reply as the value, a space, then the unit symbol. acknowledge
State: 85 mph
